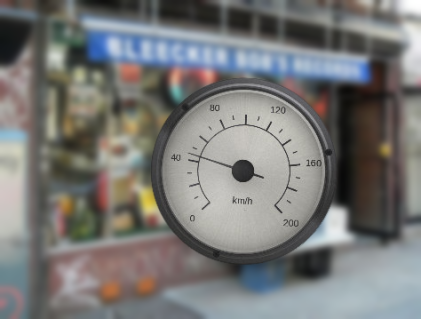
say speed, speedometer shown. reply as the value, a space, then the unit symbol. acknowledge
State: 45 km/h
